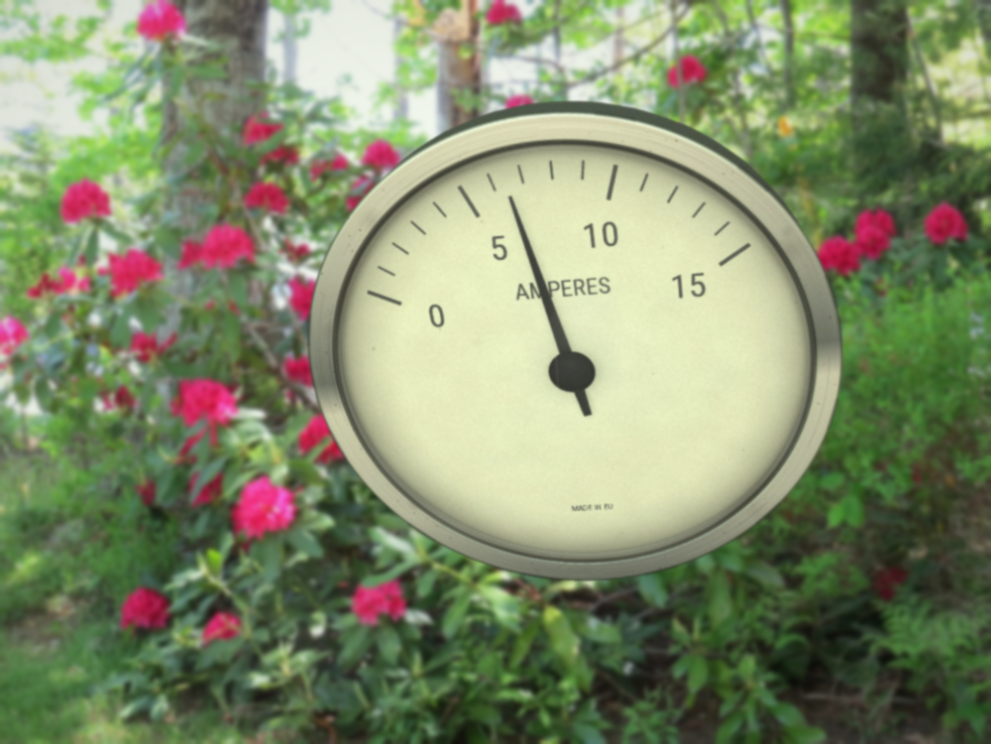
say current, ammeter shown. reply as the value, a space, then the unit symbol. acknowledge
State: 6.5 A
